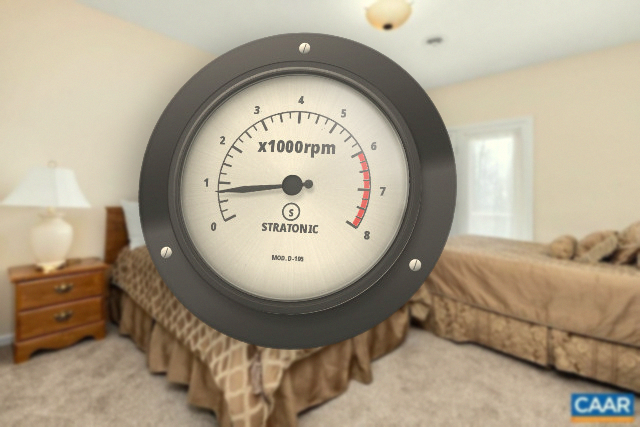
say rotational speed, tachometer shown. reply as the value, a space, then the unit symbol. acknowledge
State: 750 rpm
